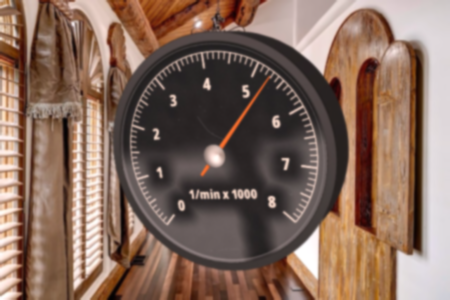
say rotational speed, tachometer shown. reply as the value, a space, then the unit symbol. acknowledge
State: 5300 rpm
